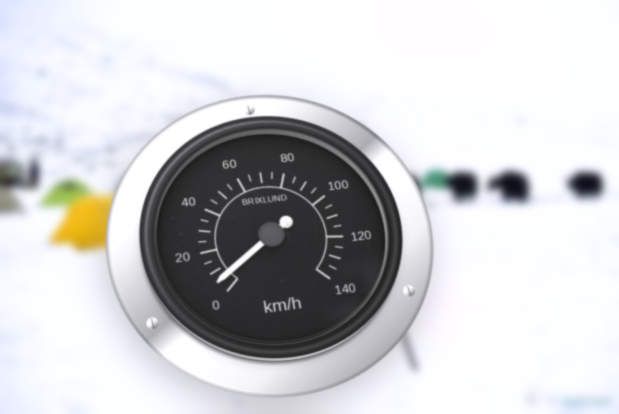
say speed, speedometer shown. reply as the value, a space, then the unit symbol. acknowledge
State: 5 km/h
